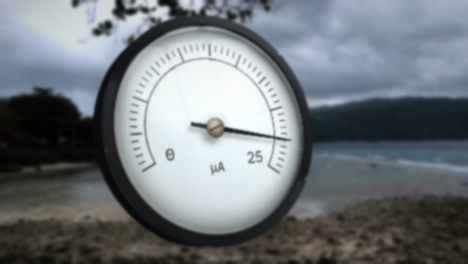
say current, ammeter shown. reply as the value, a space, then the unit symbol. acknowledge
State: 22.5 µA
